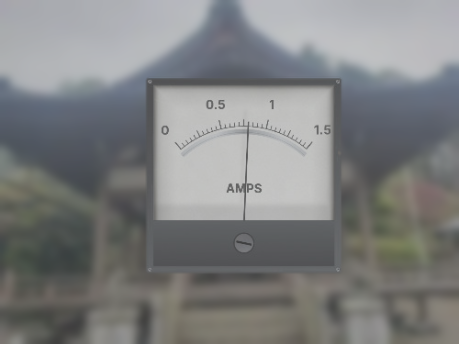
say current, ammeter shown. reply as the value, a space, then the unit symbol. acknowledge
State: 0.8 A
